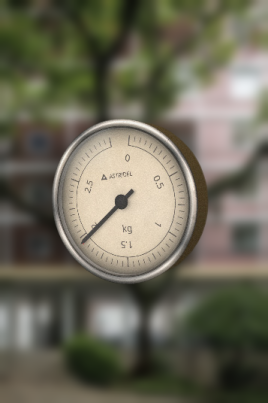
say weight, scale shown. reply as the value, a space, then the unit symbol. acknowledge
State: 1.95 kg
